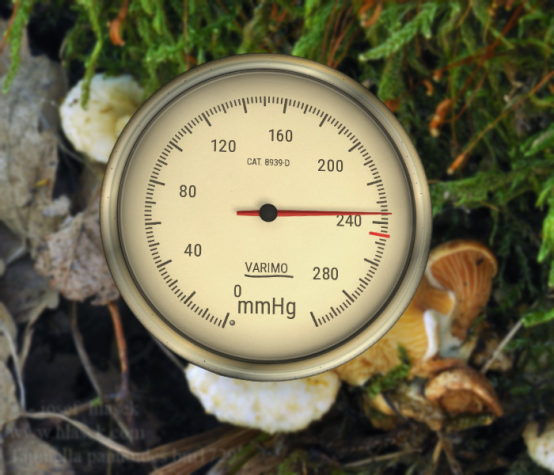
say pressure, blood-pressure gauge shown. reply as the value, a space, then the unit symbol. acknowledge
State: 236 mmHg
